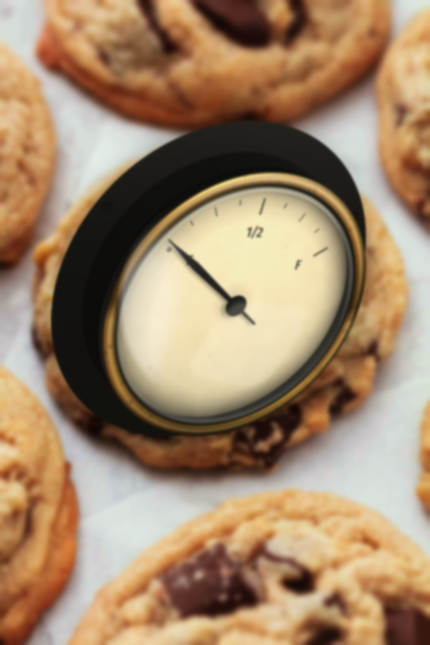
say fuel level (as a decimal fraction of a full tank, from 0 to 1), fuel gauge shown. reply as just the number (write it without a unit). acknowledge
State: 0
